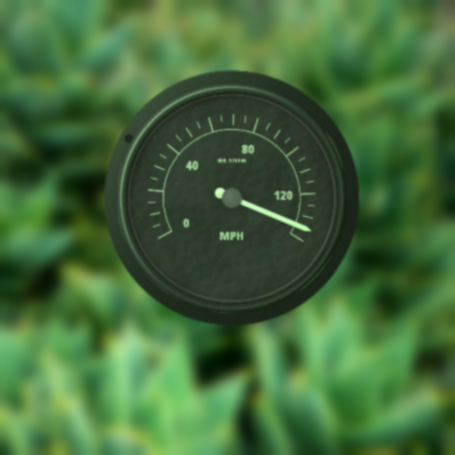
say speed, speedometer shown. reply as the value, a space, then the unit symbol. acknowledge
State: 135 mph
